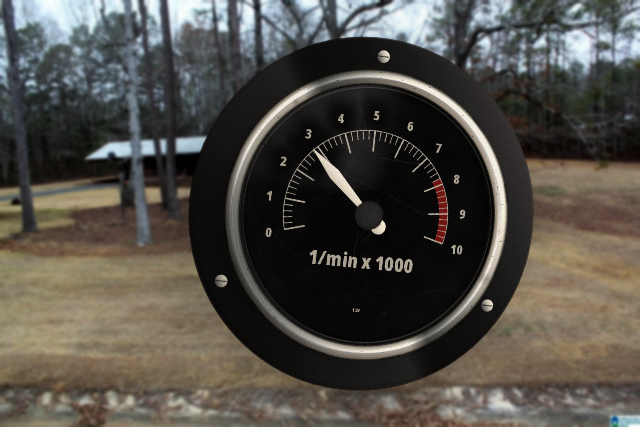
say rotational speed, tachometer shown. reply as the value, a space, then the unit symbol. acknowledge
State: 2800 rpm
